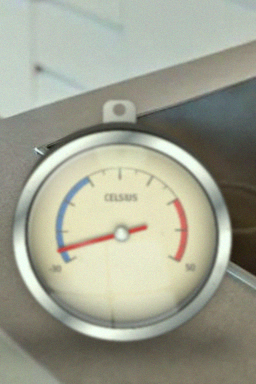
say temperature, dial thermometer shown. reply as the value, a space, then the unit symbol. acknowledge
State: -25 °C
